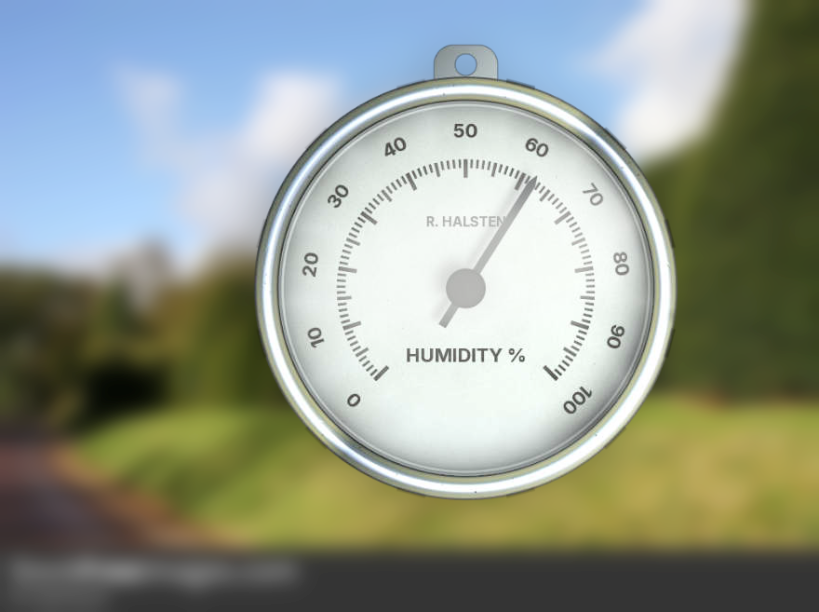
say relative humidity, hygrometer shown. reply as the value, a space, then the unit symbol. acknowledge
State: 62 %
